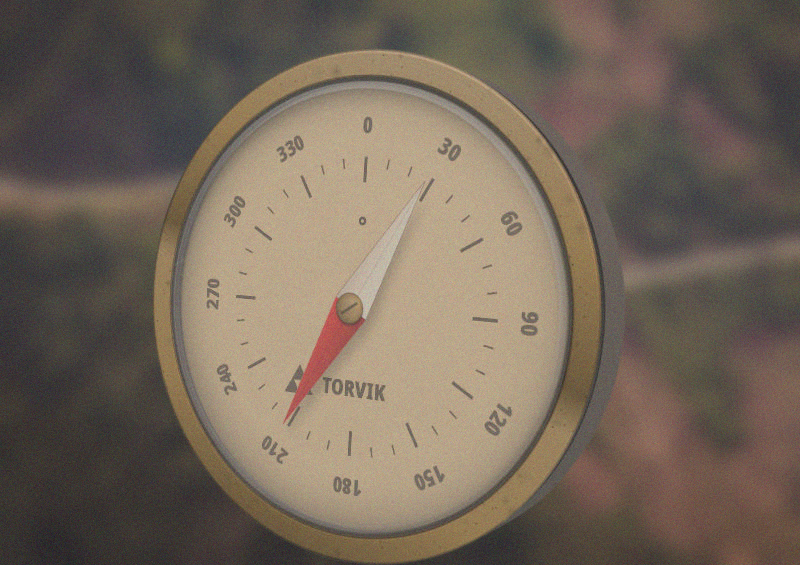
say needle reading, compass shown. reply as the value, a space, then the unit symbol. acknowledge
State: 210 °
